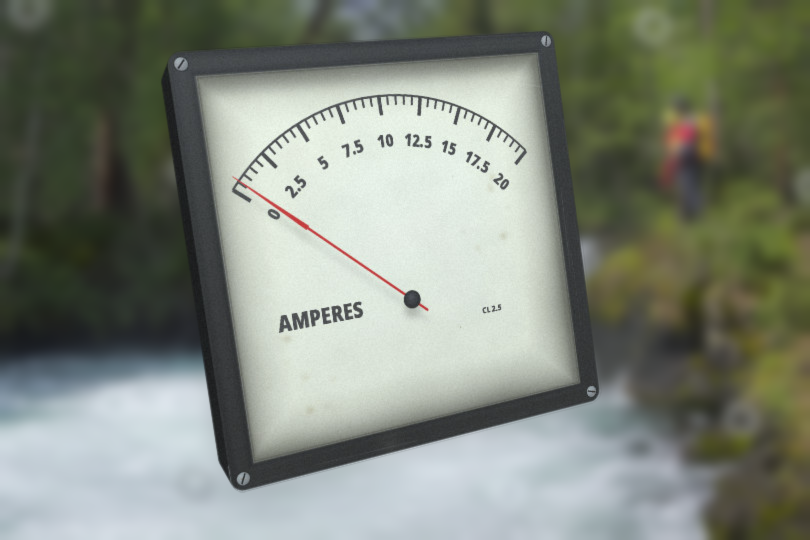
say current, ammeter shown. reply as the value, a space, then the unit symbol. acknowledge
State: 0.5 A
